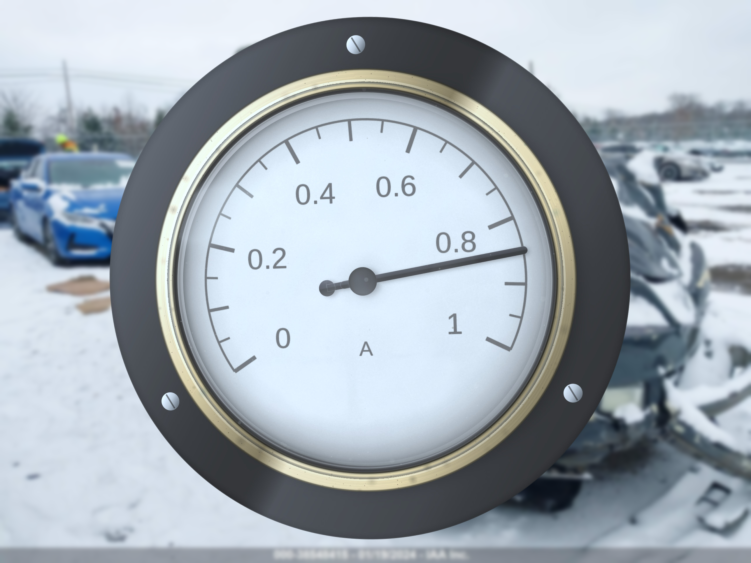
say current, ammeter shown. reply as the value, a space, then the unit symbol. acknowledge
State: 0.85 A
